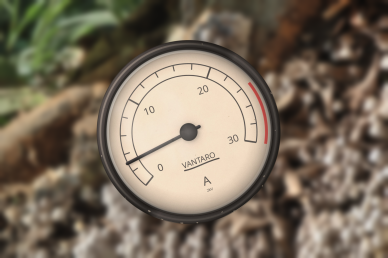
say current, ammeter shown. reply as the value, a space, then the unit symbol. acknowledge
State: 3 A
